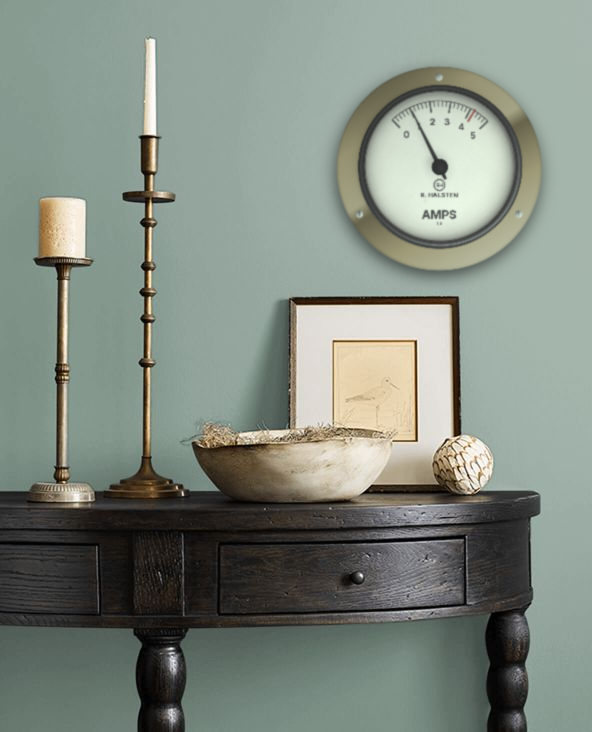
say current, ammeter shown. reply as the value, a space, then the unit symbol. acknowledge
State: 1 A
